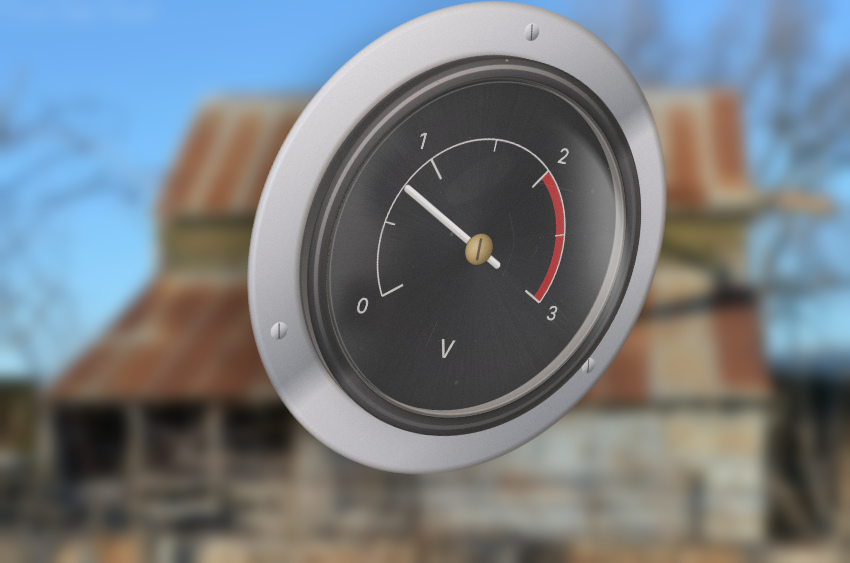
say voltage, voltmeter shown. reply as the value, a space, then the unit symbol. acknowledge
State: 0.75 V
